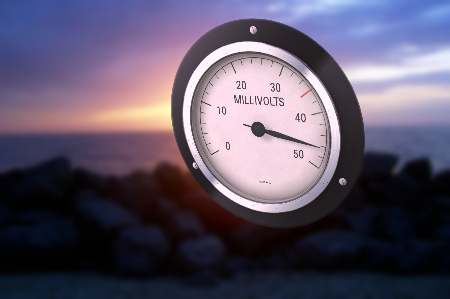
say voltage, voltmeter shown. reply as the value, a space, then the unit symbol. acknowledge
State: 46 mV
